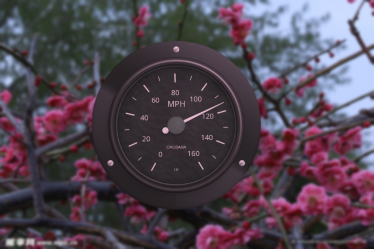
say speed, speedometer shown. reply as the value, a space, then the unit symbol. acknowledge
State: 115 mph
